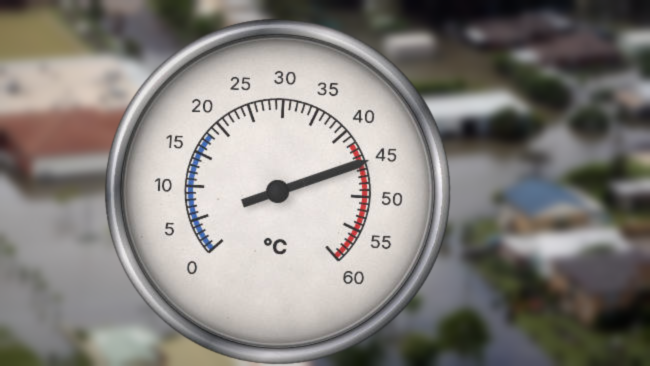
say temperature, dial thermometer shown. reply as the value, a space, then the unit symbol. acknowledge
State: 45 °C
